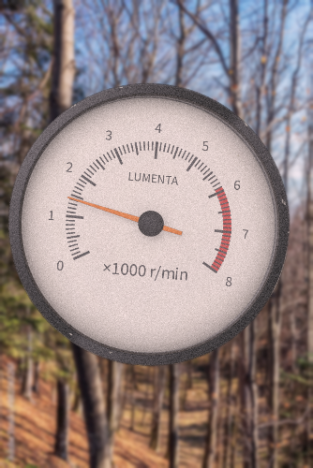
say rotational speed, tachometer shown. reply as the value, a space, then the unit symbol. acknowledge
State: 1400 rpm
